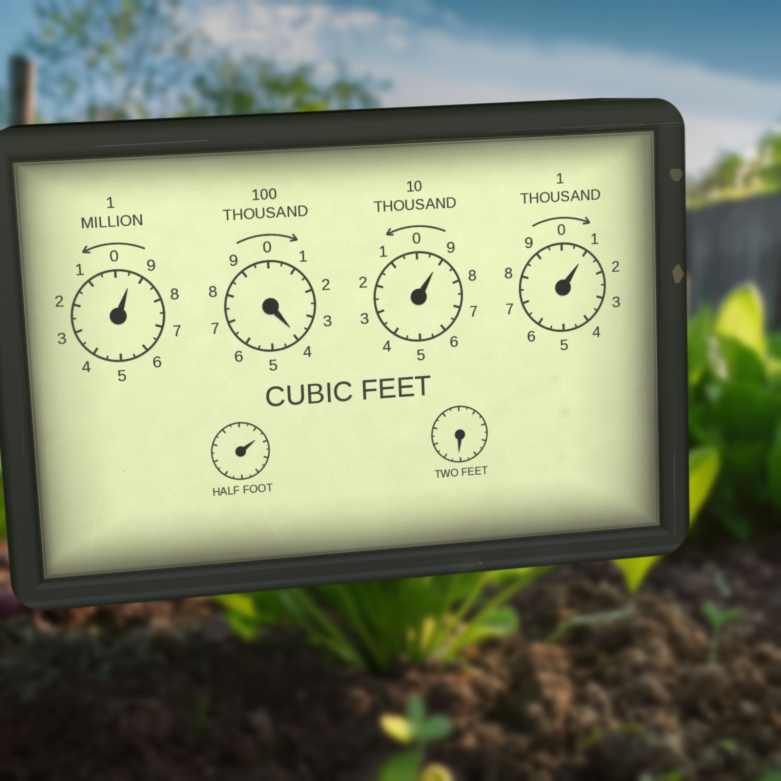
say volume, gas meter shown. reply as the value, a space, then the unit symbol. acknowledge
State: 939100 ft³
